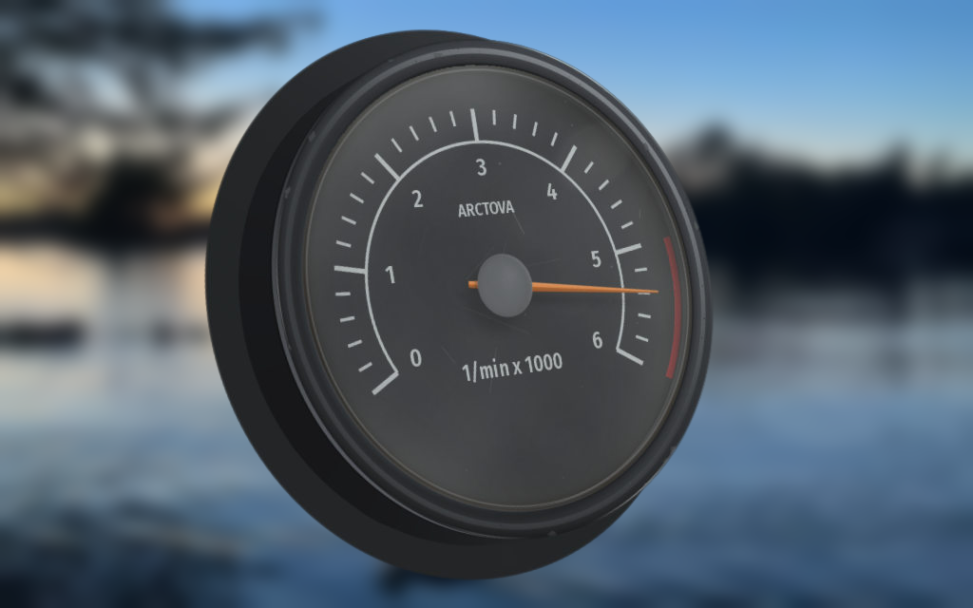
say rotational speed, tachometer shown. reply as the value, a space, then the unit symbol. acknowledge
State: 5400 rpm
